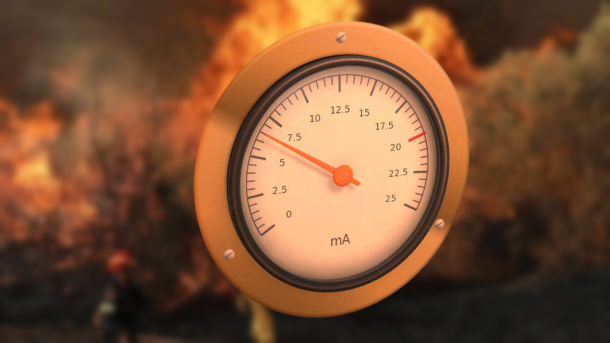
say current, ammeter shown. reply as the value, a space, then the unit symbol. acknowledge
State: 6.5 mA
